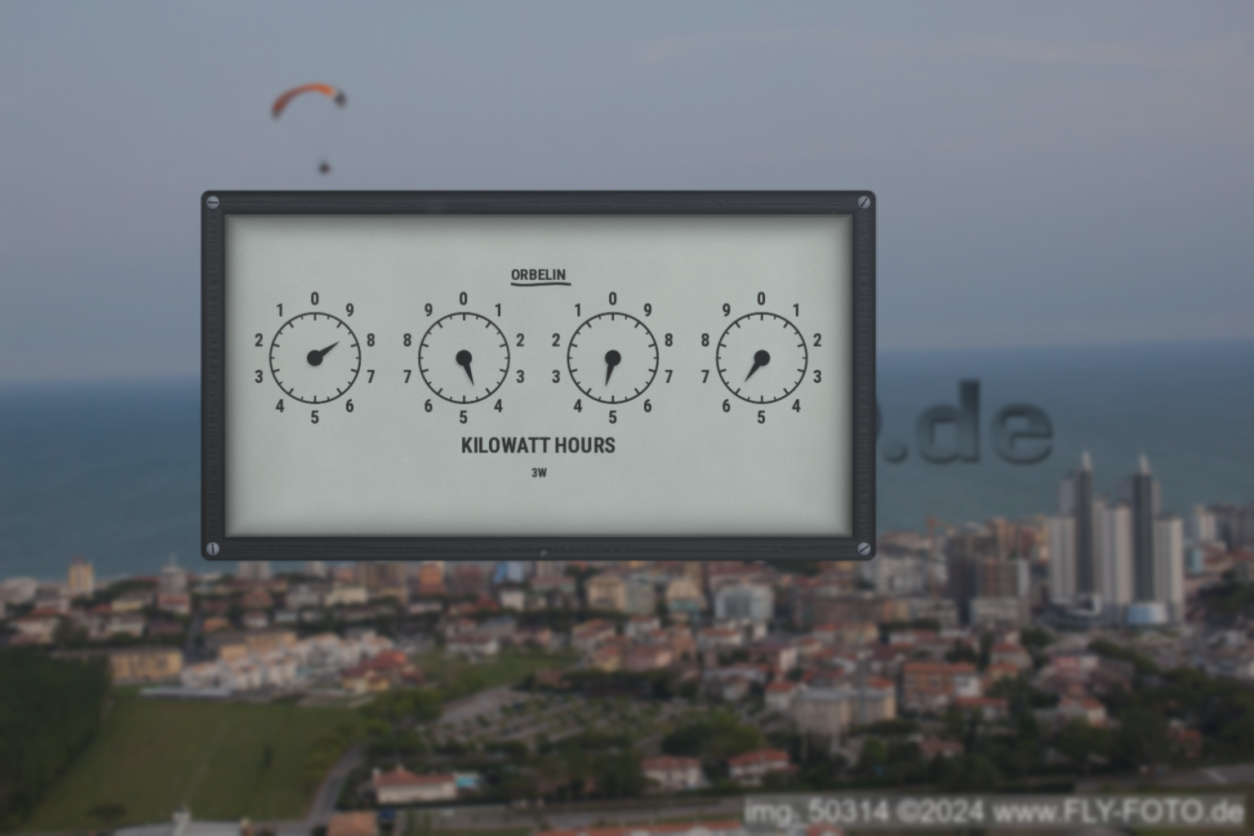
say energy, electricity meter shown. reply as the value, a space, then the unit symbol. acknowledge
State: 8446 kWh
